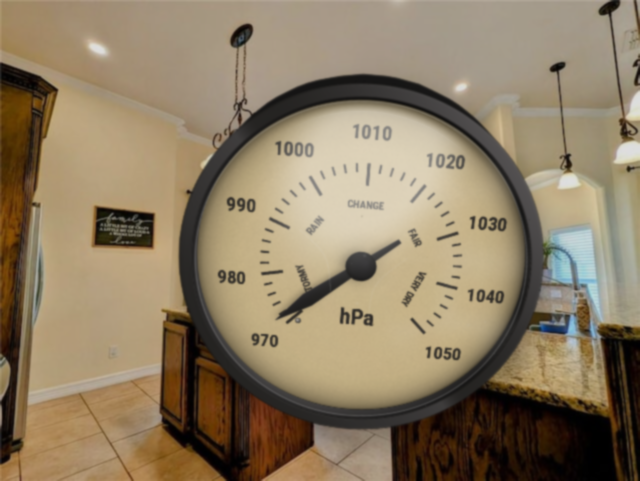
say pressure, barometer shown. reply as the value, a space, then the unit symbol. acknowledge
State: 972 hPa
